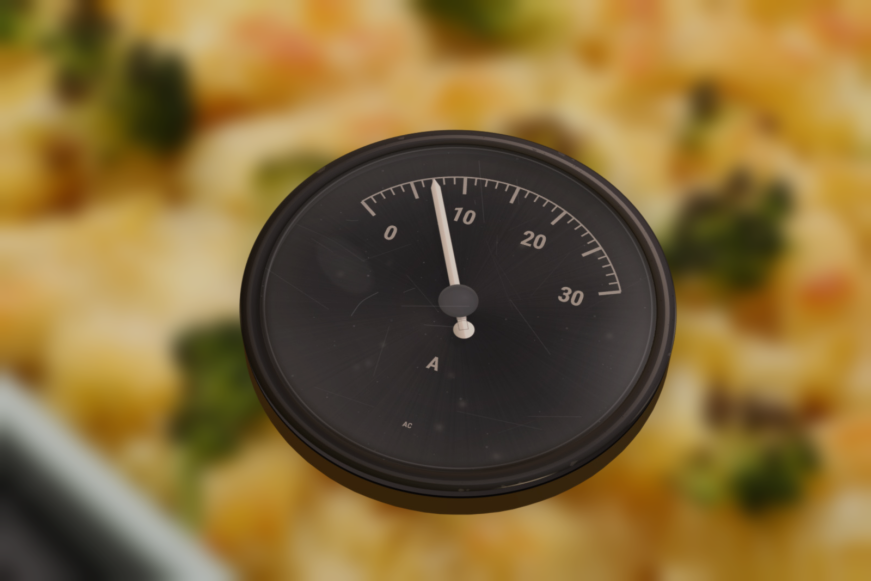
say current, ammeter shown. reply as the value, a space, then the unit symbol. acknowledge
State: 7 A
